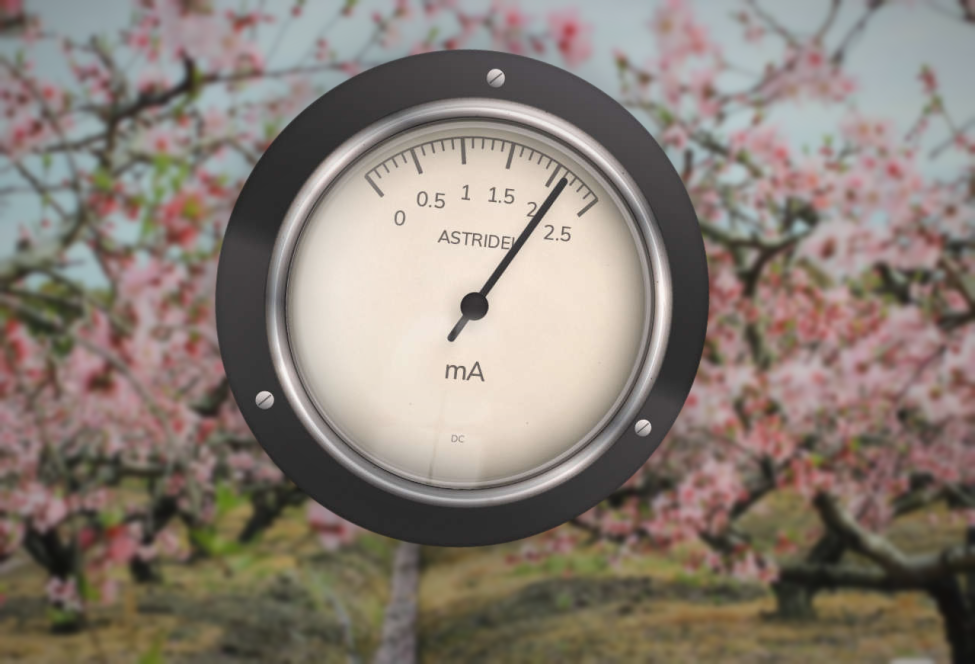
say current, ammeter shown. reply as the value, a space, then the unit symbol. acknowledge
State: 2.1 mA
